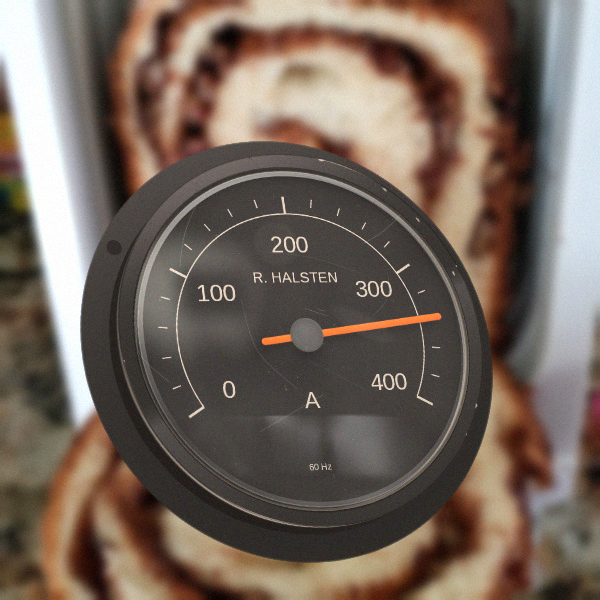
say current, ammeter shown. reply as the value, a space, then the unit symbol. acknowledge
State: 340 A
